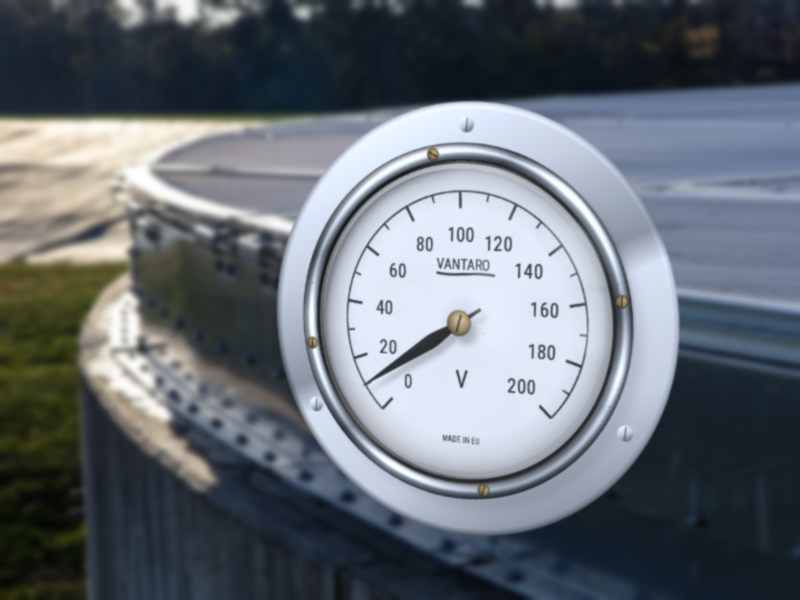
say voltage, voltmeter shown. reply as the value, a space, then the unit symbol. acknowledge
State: 10 V
